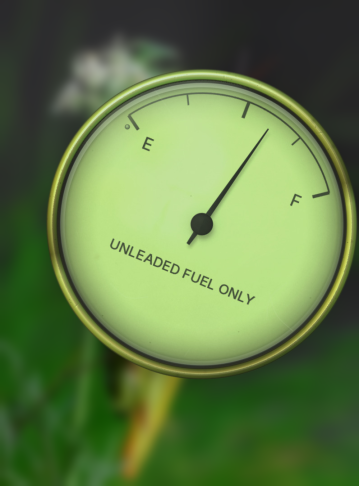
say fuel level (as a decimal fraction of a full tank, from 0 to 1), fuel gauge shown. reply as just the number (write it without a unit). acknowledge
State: 0.625
